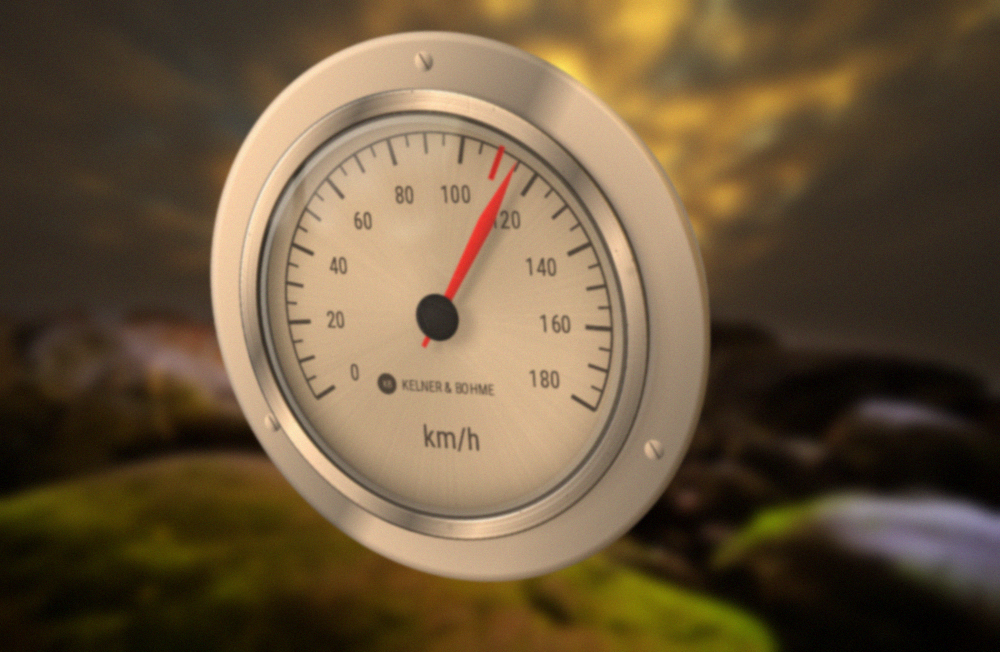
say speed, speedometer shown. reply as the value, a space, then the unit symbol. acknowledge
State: 115 km/h
